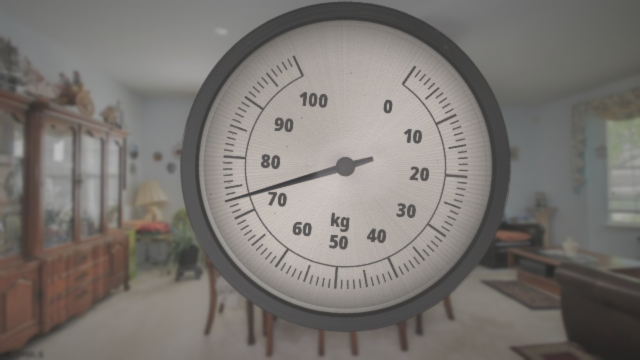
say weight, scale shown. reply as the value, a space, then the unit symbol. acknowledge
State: 73 kg
